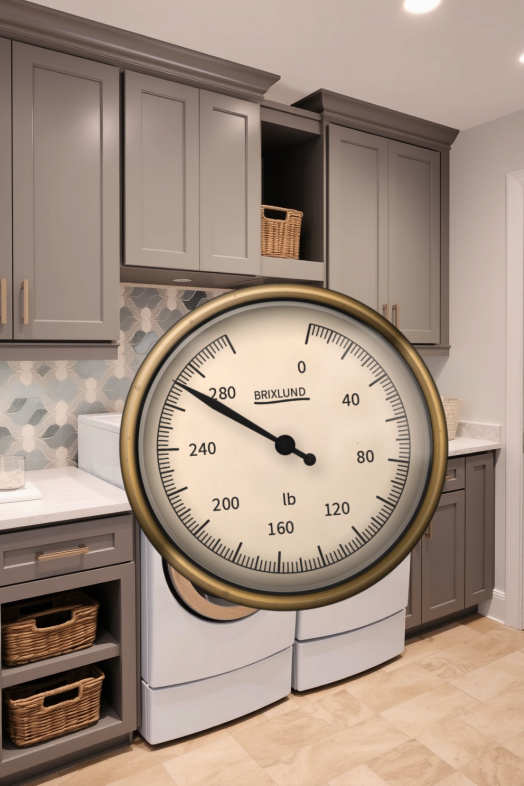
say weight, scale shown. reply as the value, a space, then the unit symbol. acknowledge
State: 270 lb
